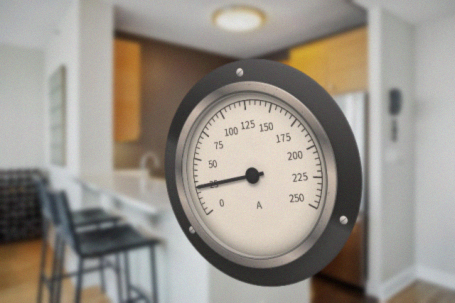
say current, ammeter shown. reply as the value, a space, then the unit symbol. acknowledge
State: 25 A
